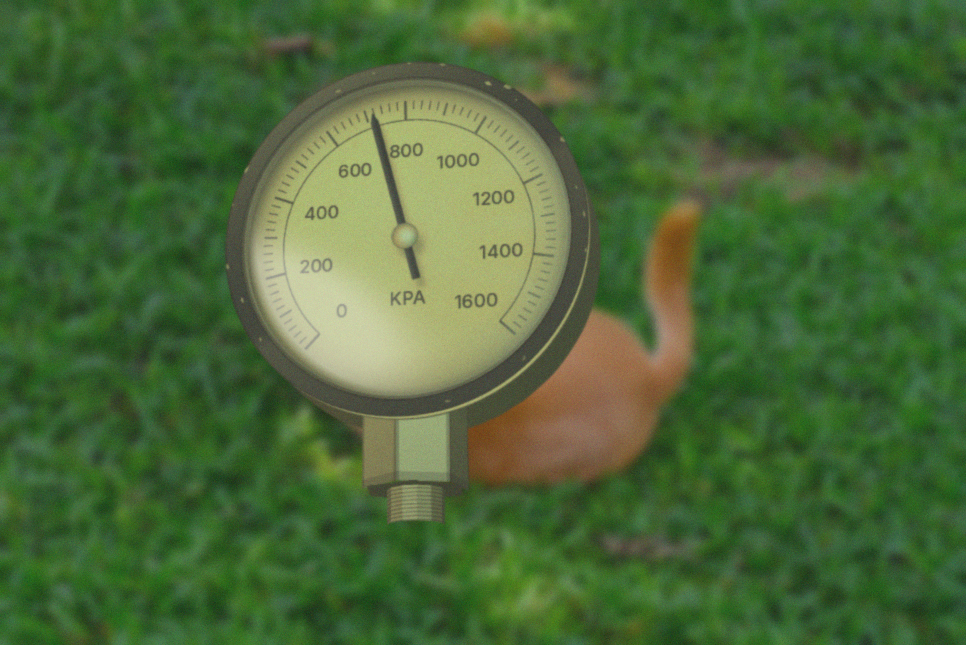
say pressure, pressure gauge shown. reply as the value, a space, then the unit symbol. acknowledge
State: 720 kPa
